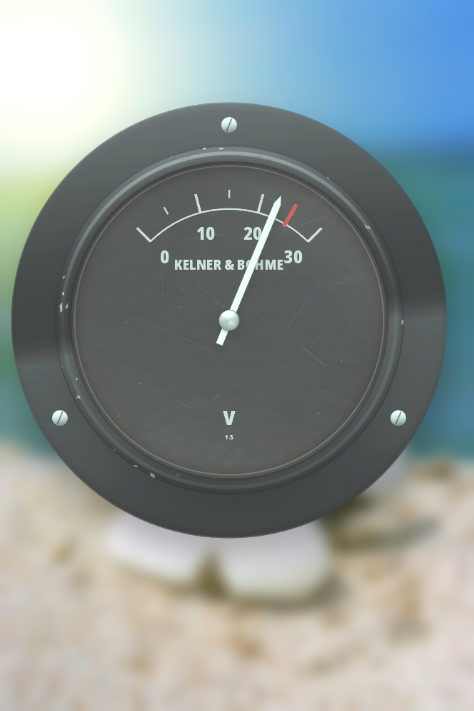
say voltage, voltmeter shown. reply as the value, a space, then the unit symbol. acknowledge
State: 22.5 V
